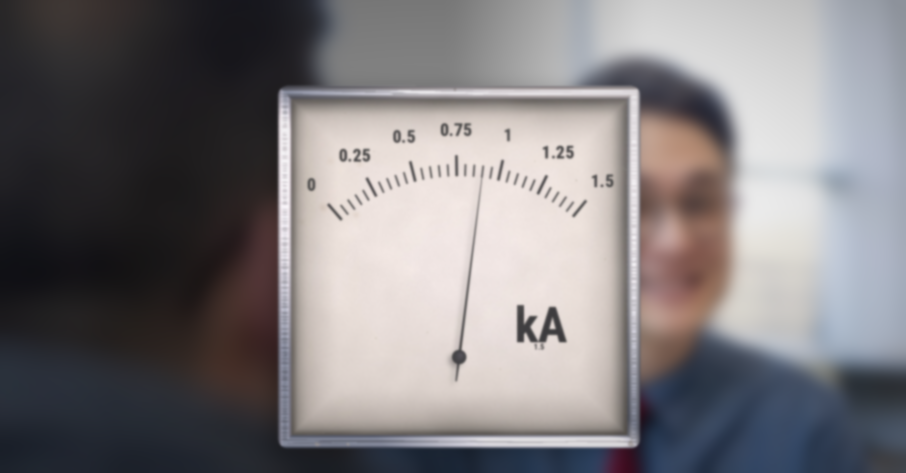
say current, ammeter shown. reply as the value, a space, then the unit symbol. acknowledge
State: 0.9 kA
